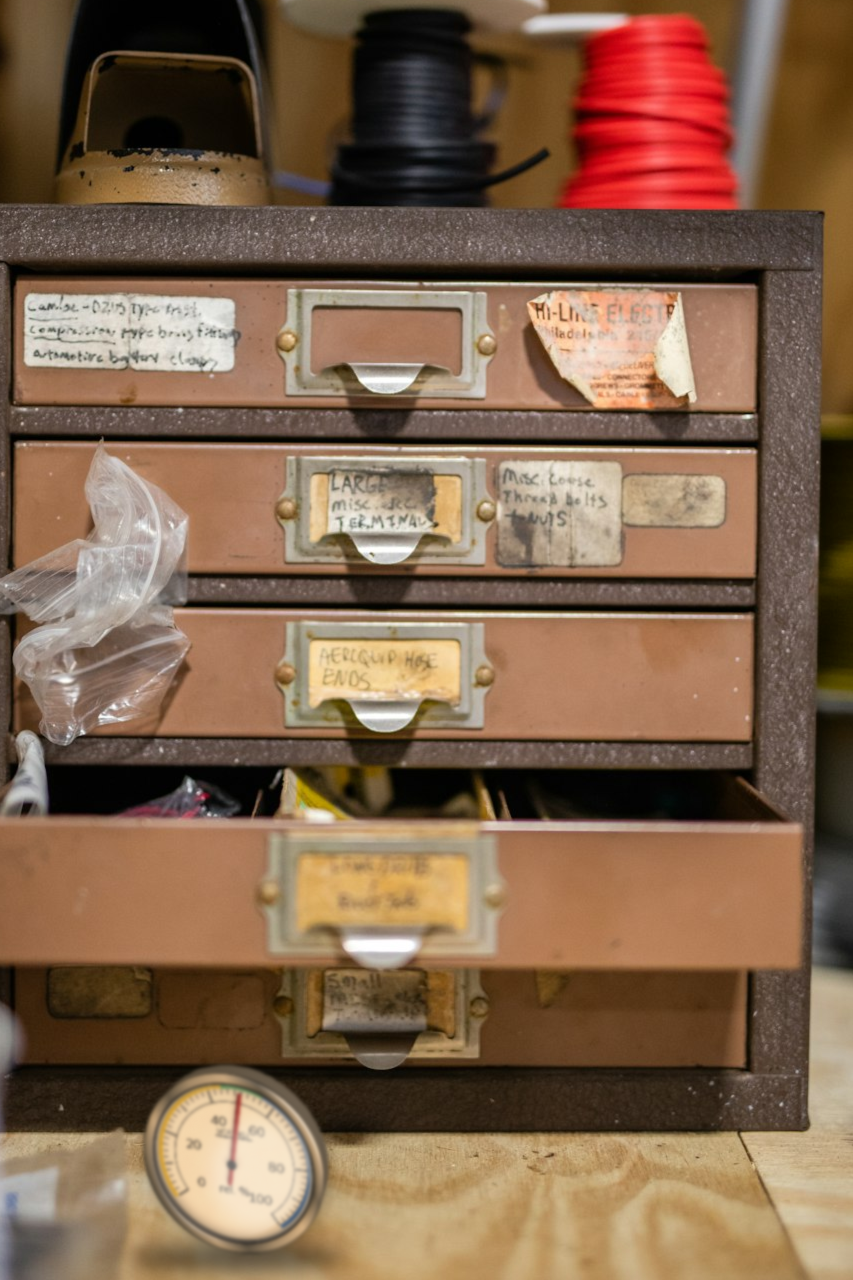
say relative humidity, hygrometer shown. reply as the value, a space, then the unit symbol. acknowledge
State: 50 %
